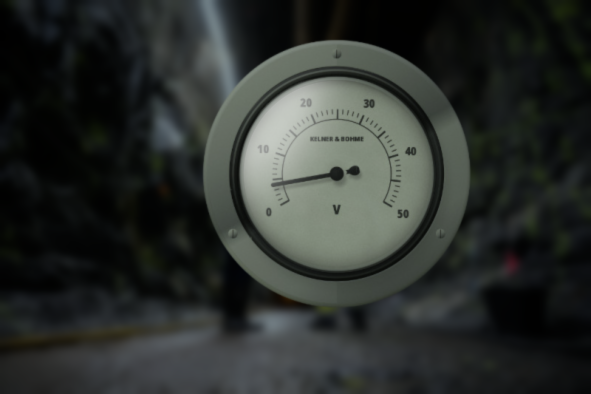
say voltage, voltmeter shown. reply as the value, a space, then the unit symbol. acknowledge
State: 4 V
